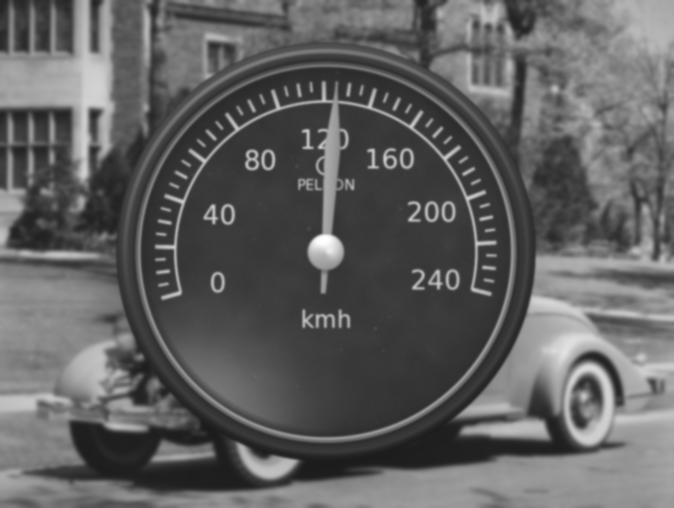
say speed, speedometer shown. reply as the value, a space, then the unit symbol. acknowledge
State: 125 km/h
